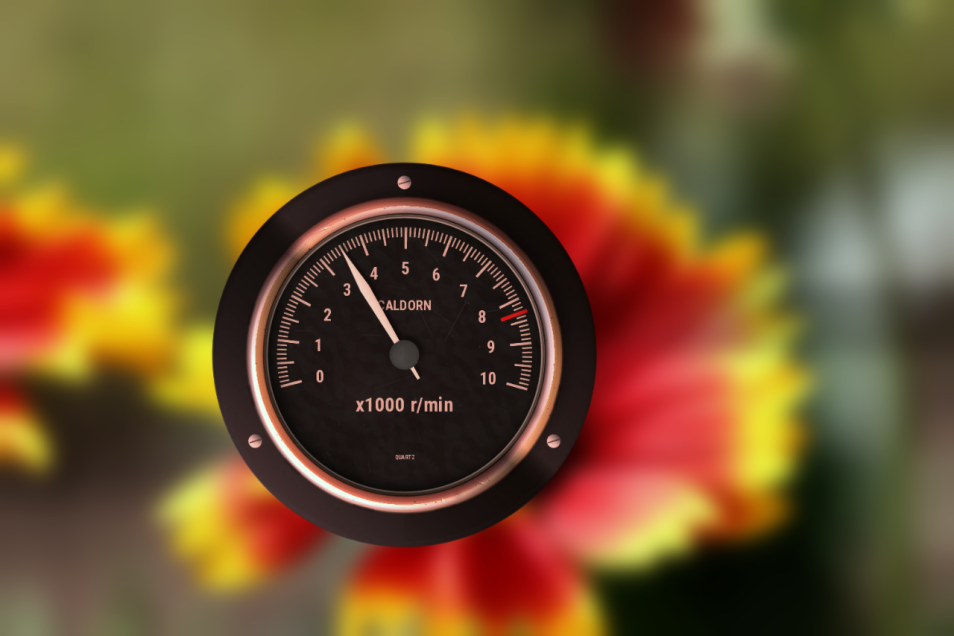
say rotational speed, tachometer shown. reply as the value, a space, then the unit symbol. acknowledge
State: 3500 rpm
